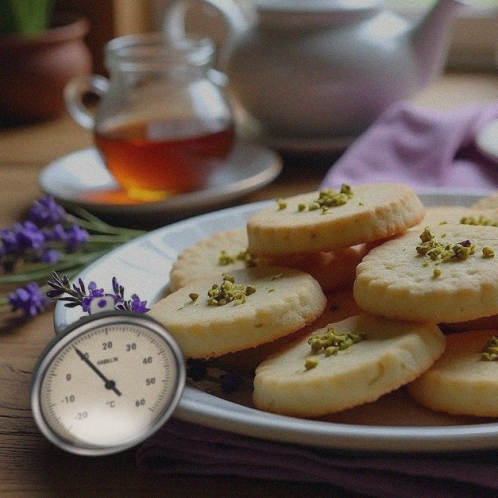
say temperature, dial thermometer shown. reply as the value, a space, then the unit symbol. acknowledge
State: 10 °C
